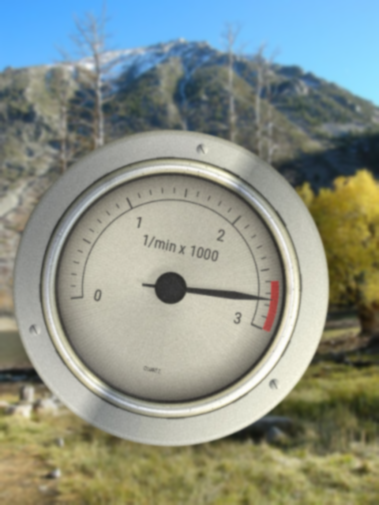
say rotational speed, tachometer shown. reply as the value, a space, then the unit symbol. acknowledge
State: 2750 rpm
